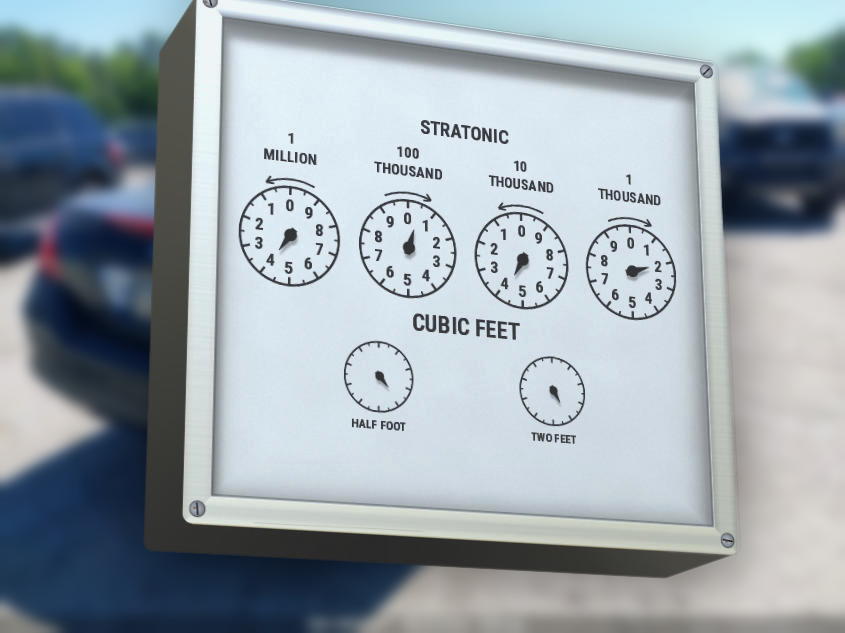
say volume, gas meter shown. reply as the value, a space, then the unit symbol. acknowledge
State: 404200 ft³
